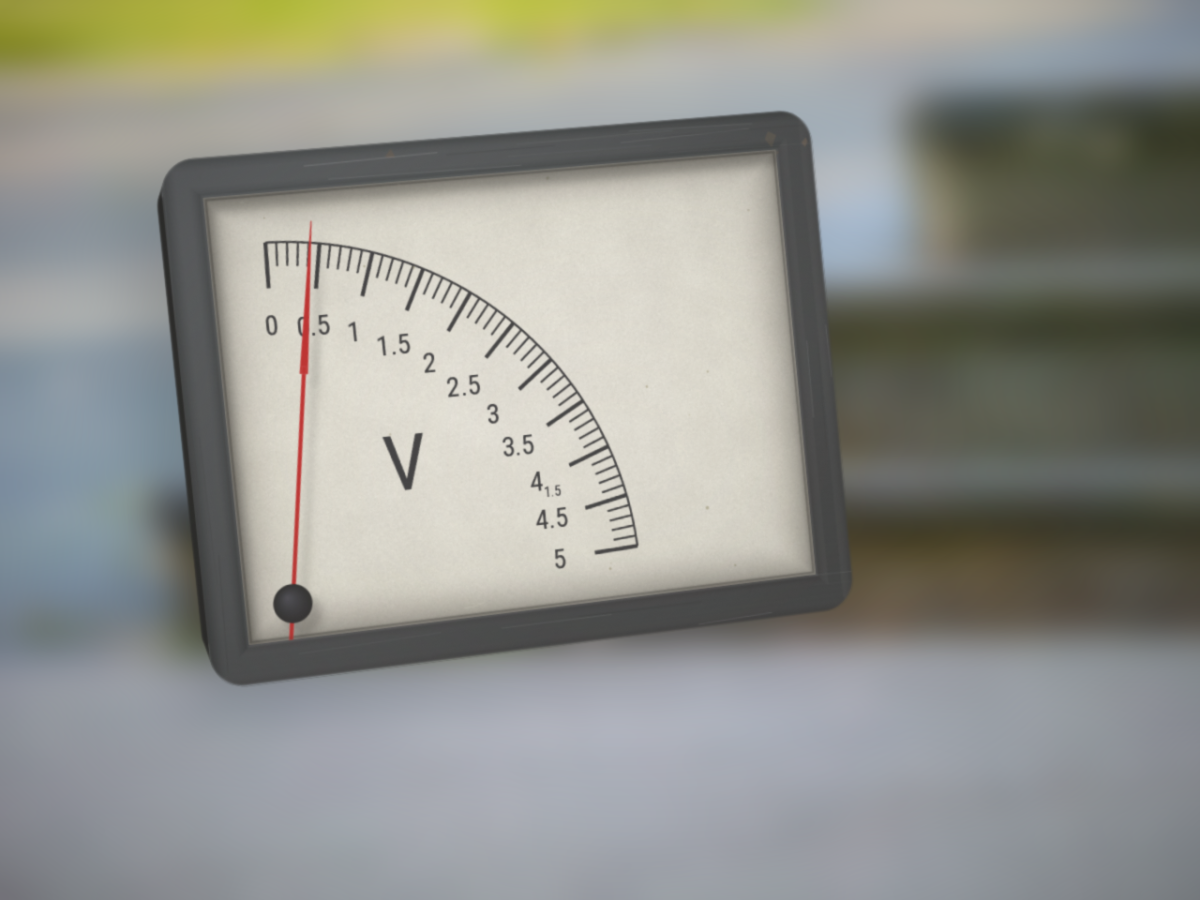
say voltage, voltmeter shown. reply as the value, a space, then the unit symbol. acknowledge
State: 0.4 V
